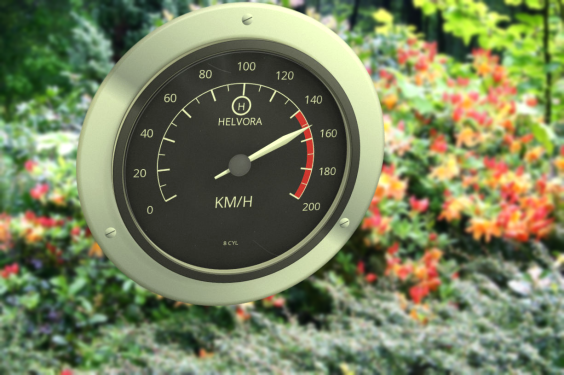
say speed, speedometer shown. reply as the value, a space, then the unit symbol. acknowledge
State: 150 km/h
